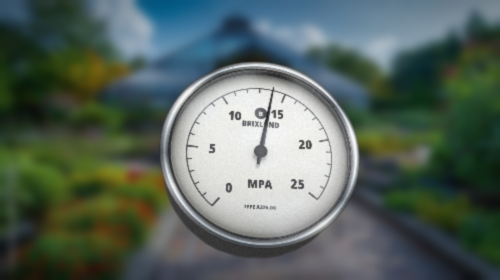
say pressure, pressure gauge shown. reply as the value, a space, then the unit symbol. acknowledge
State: 14 MPa
